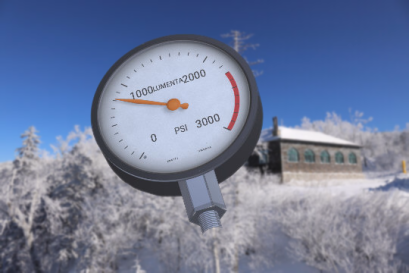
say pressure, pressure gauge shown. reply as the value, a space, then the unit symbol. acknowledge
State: 800 psi
